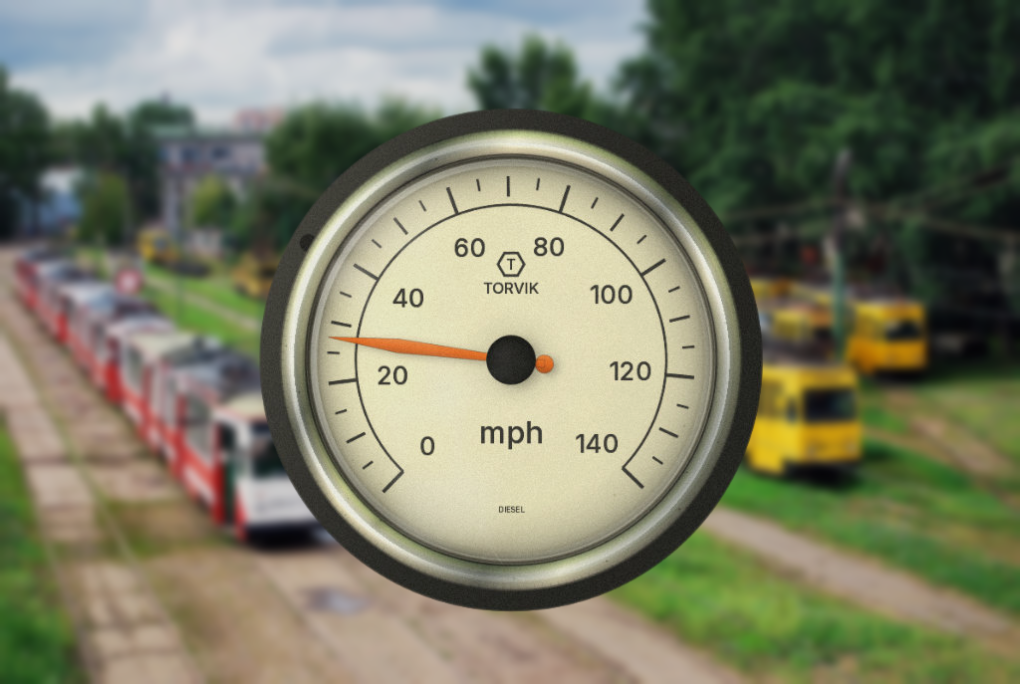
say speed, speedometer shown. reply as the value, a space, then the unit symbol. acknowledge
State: 27.5 mph
